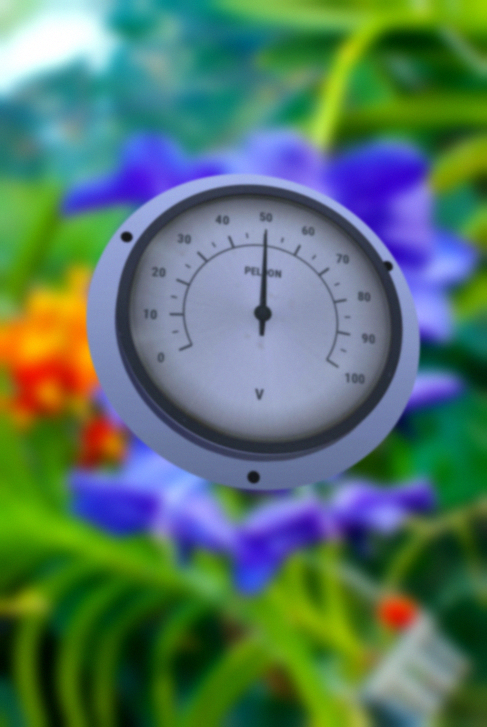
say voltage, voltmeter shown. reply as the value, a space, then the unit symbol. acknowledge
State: 50 V
